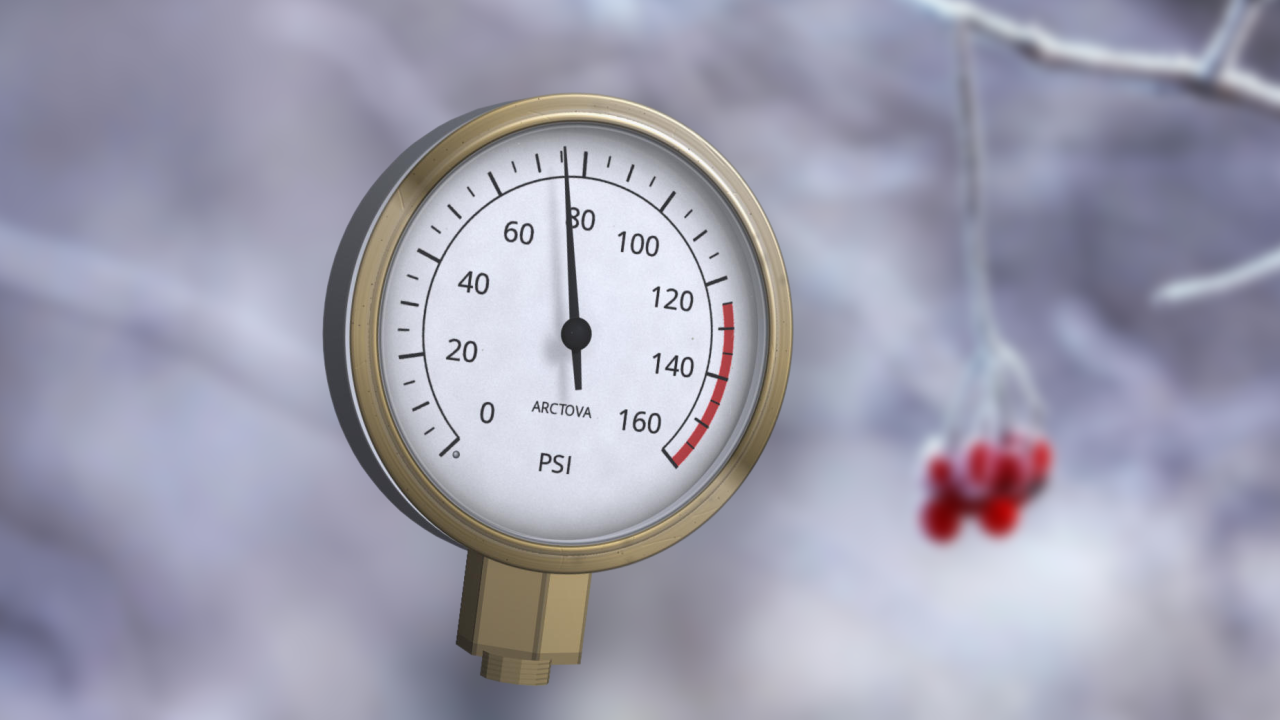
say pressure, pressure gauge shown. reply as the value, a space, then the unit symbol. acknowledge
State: 75 psi
